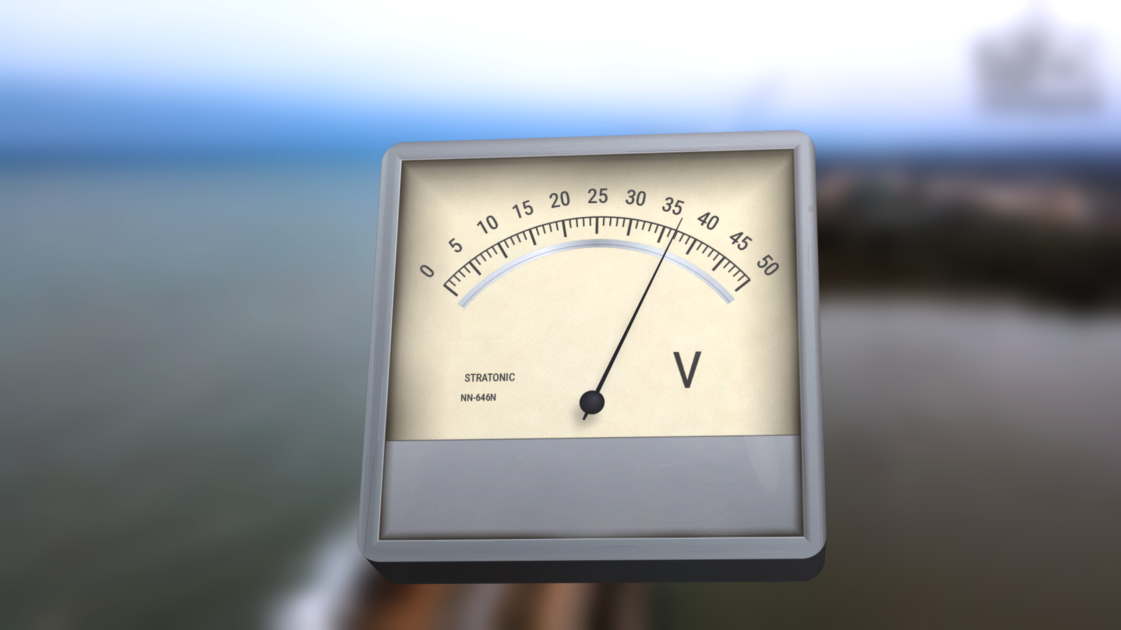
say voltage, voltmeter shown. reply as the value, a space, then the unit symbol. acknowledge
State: 37 V
